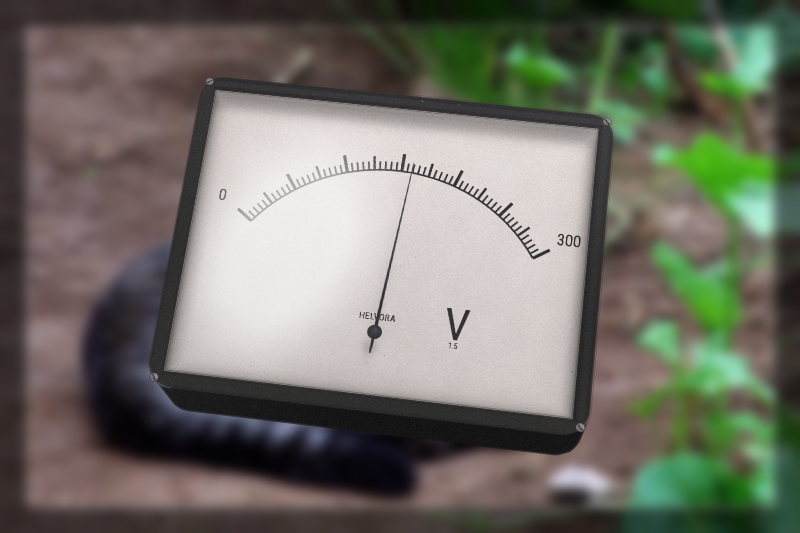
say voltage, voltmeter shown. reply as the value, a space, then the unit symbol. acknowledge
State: 160 V
